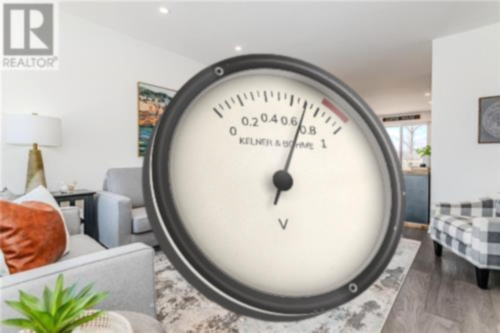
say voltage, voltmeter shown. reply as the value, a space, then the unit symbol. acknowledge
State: 0.7 V
